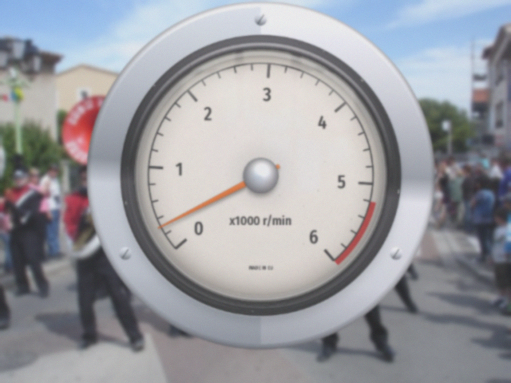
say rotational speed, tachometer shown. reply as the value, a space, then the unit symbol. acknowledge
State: 300 rpm
